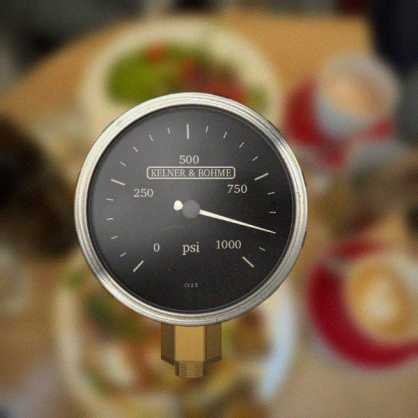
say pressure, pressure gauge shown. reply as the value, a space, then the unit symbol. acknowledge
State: 900 psi
